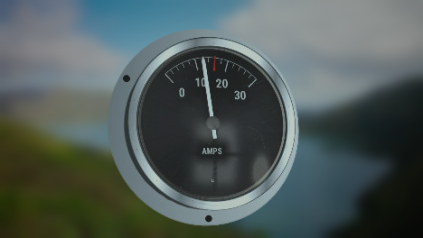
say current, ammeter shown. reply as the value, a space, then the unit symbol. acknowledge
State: 12 A
